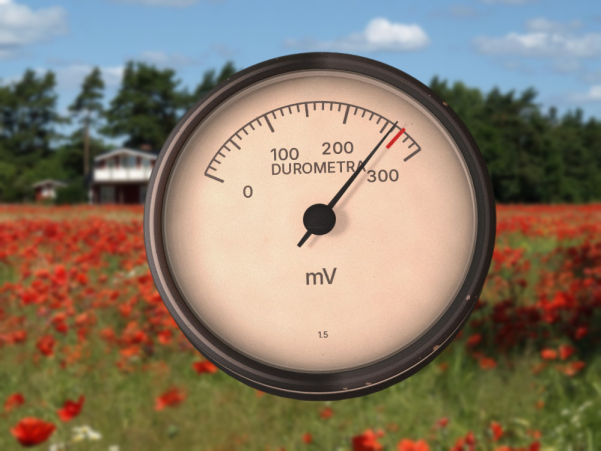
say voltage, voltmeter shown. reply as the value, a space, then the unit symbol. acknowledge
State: 260 mV
